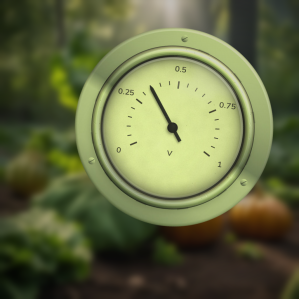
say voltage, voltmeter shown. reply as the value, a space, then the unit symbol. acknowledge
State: 0.35 V
